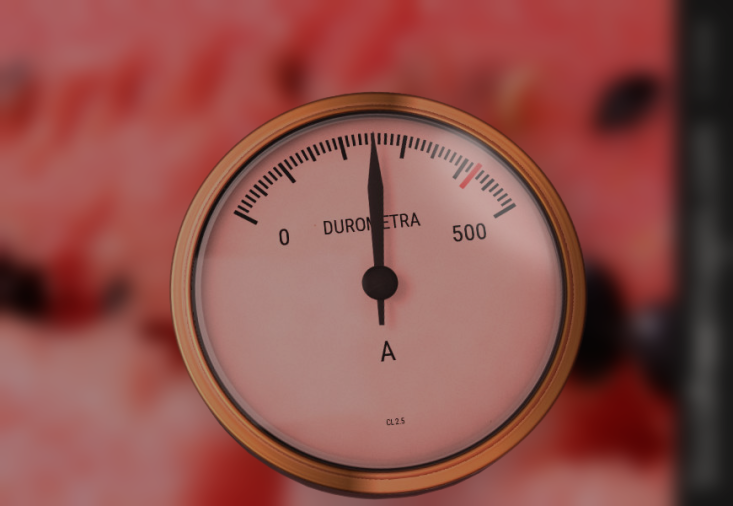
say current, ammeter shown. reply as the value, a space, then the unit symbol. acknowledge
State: 250 A
